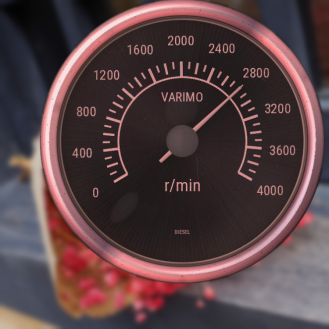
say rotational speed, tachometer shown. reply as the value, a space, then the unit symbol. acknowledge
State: 2800 rpm
